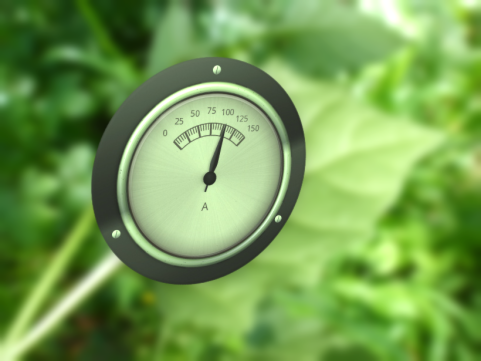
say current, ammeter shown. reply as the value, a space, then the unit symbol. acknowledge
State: 100 A
